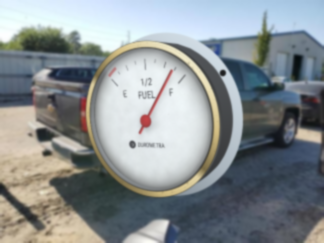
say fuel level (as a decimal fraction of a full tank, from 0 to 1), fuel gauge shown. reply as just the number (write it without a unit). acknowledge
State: 0.875
